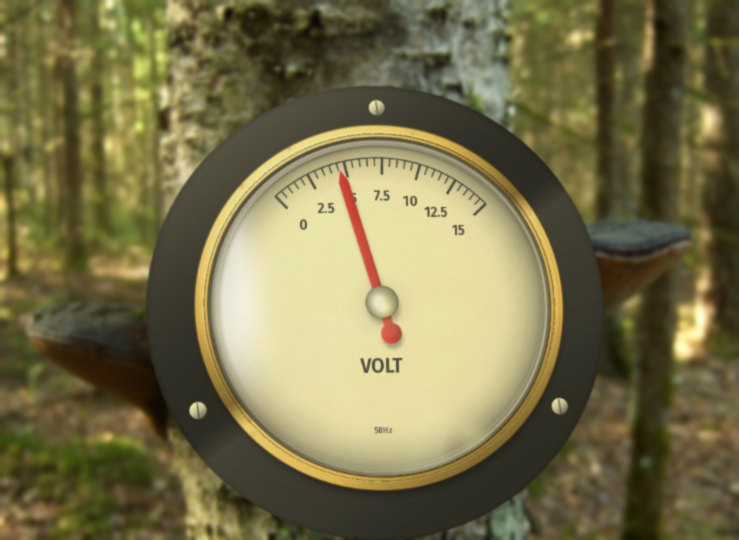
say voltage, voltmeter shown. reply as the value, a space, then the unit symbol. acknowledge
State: 4.5 V
